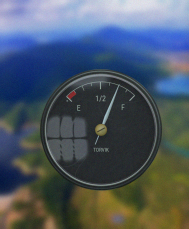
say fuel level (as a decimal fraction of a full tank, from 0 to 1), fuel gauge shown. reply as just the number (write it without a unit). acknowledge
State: 0.75
